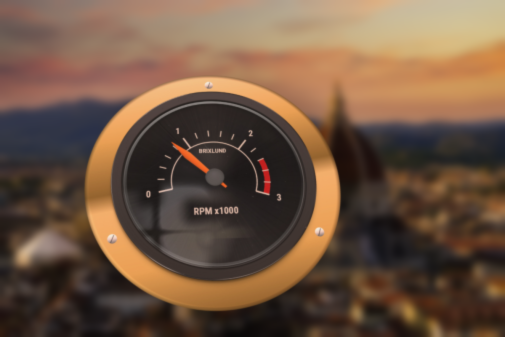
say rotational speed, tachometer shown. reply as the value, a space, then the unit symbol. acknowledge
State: 800 rpm
